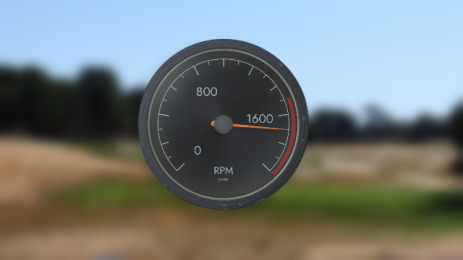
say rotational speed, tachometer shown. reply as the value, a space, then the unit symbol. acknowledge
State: 1700 rpm
